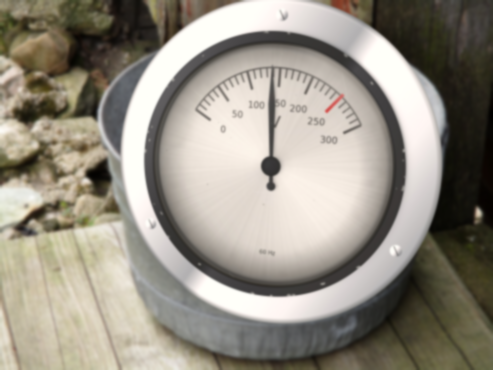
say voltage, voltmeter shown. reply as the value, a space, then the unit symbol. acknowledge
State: 140 V
